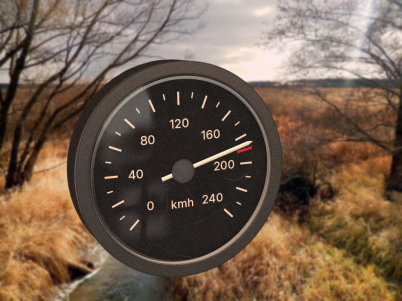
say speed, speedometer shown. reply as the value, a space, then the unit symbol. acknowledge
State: 185 km/h
